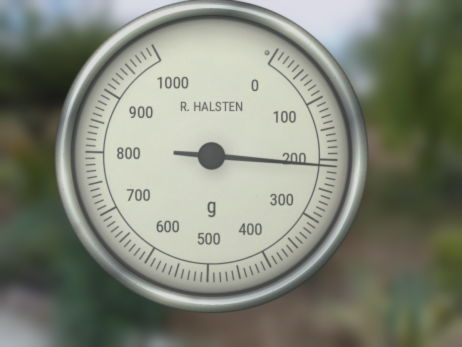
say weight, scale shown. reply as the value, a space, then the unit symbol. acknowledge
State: 210 g
